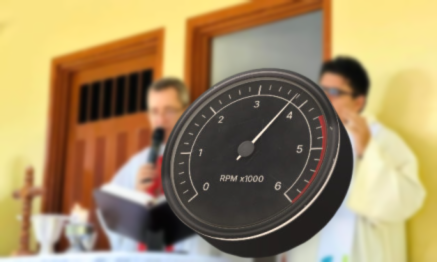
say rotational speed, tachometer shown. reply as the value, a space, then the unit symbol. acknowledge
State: 3800 rpm
